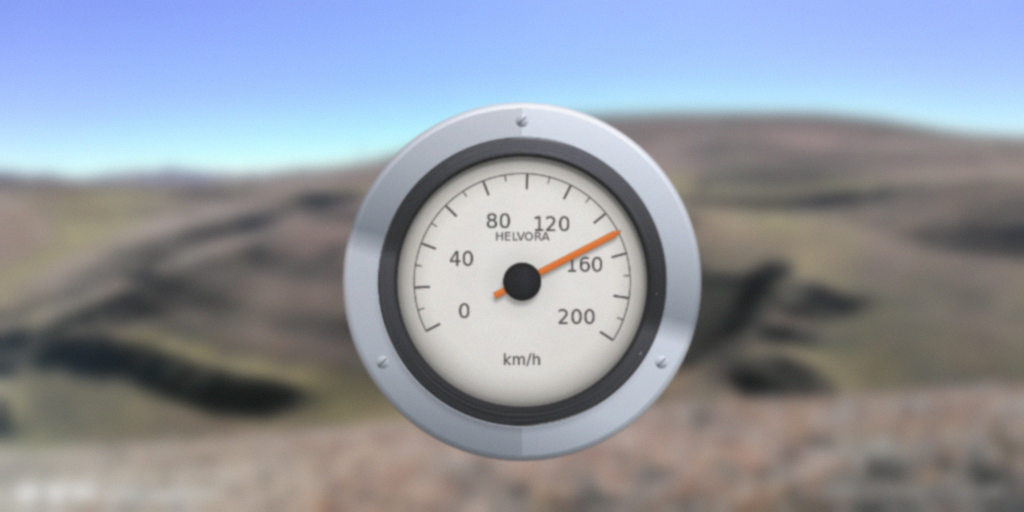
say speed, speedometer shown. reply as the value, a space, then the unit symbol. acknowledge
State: 150 km/h
